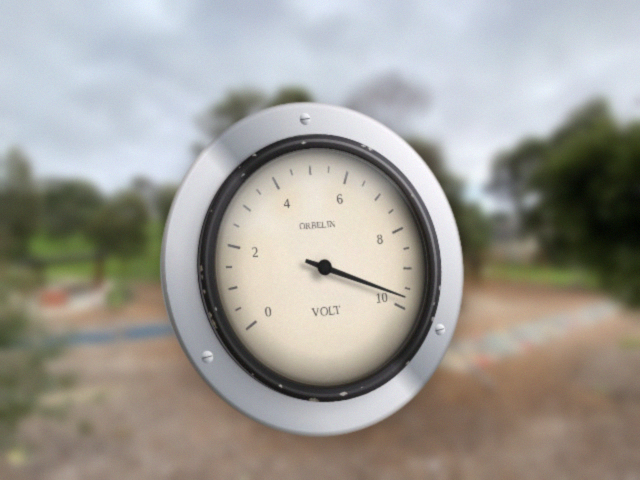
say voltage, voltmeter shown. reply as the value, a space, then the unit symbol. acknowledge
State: 9.75 V
